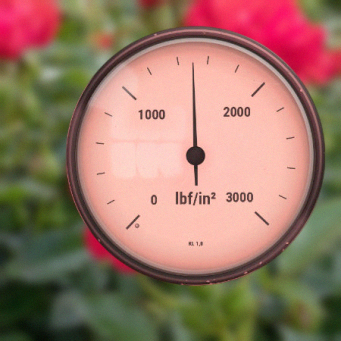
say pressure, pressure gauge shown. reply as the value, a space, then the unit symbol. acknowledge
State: 1500 psi
